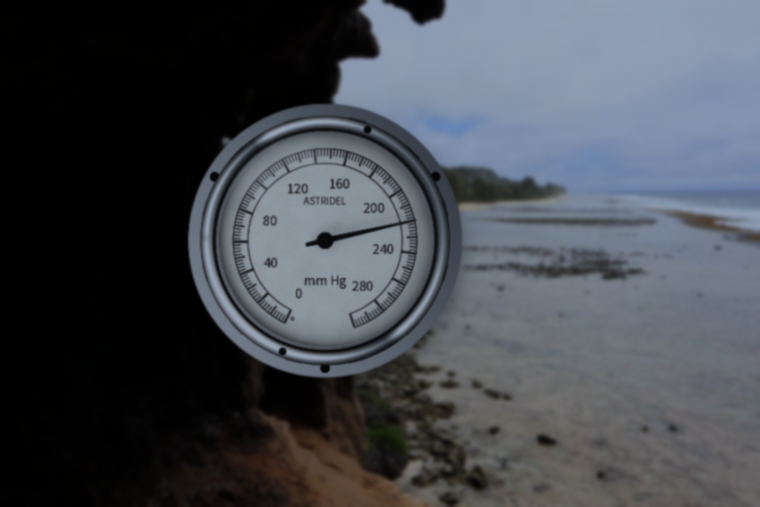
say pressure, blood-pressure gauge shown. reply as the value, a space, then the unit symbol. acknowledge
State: 220 mmHg
